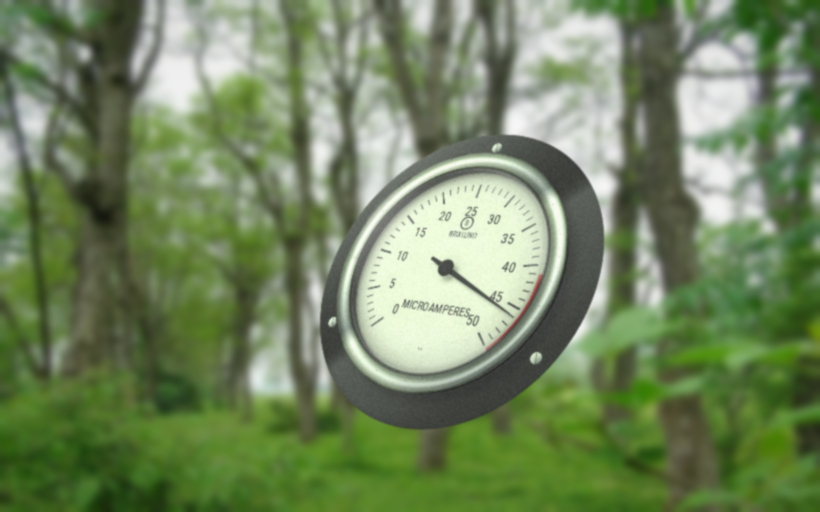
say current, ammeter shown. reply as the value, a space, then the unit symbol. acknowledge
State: 46 µA
